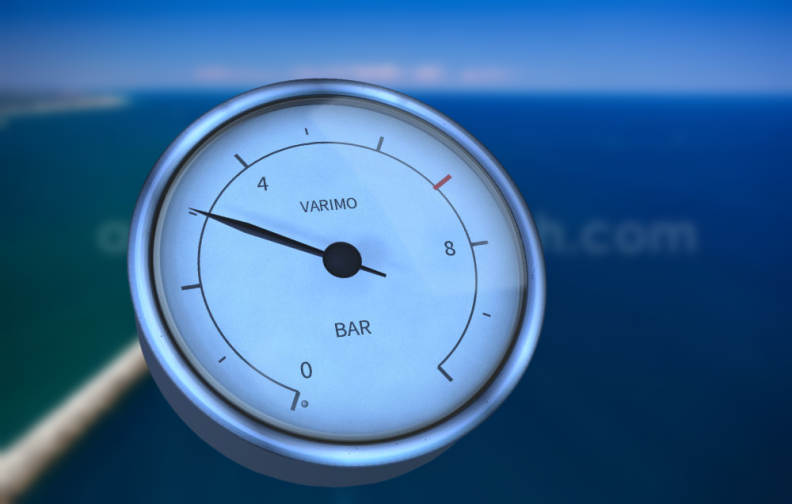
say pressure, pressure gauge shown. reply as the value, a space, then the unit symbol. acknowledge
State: 3 bar
